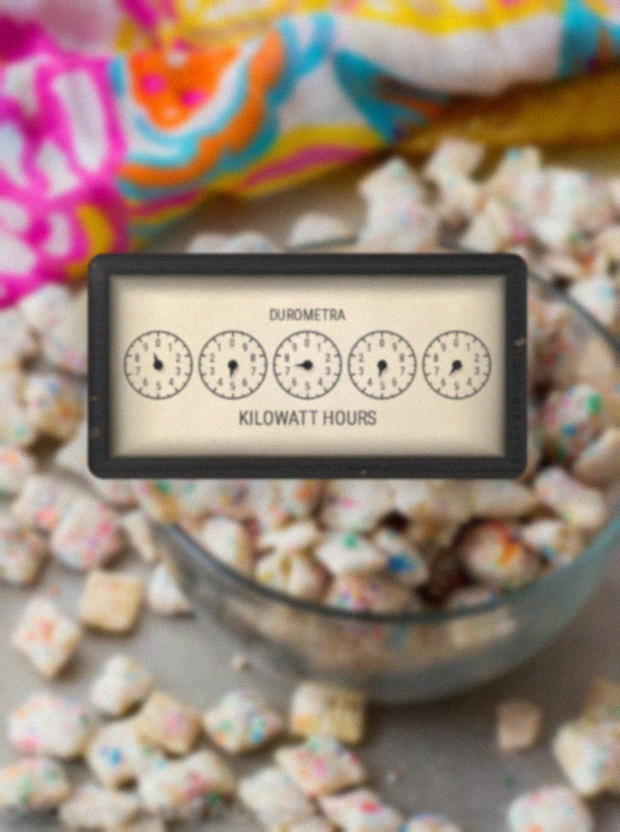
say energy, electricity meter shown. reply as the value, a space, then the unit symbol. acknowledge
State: 94746 kWh
